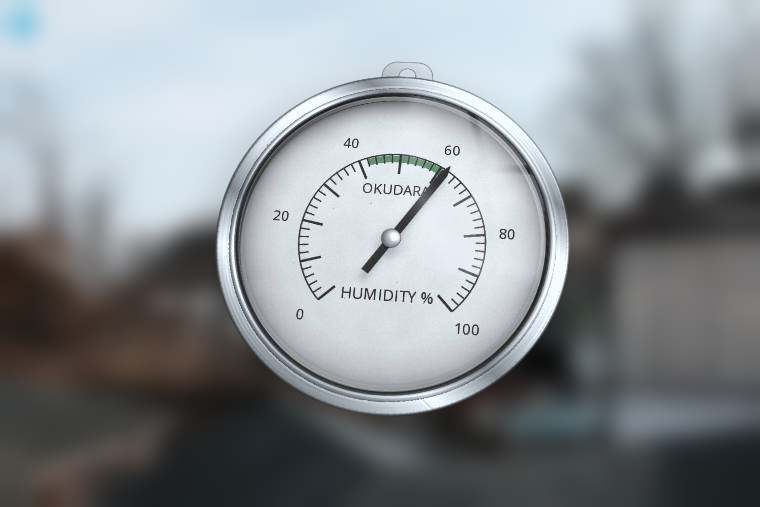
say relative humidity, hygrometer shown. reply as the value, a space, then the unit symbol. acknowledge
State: 62 %
